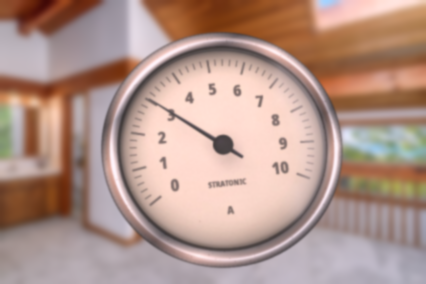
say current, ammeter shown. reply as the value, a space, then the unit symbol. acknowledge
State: 3 A
